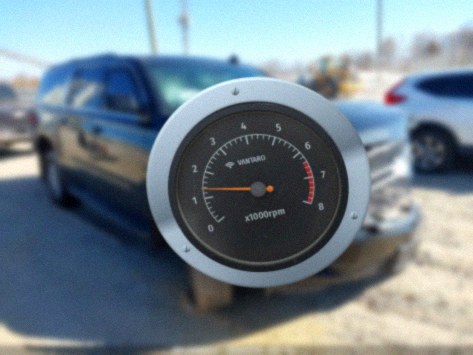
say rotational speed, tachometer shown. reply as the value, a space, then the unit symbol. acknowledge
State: 1400 rpm
